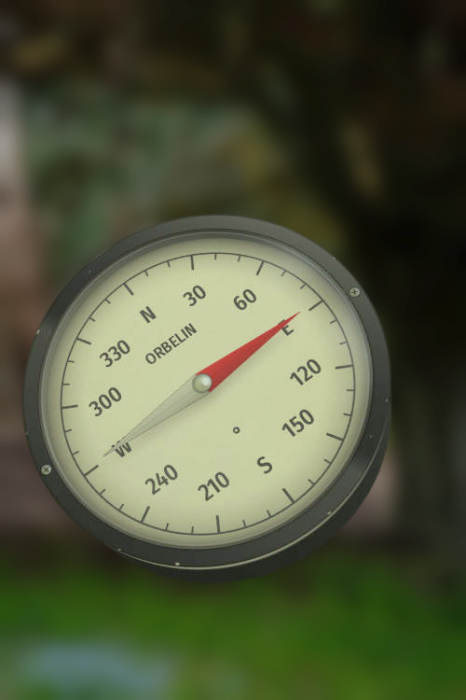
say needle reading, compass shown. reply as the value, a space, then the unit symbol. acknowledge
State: 90 °
